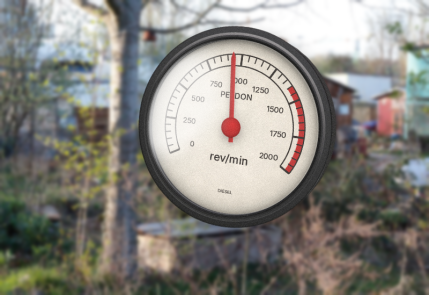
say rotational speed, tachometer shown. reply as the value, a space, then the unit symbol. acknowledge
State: 950 rpm
